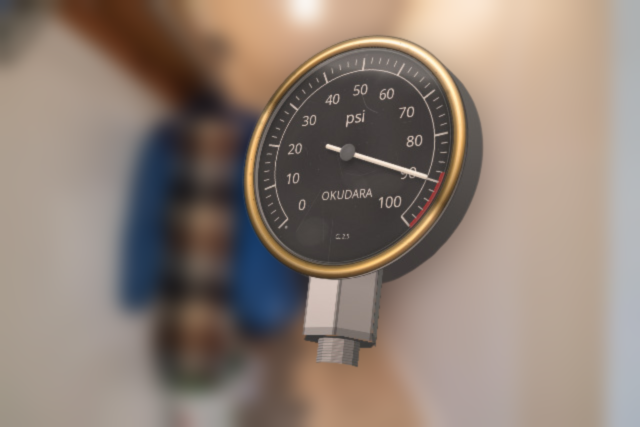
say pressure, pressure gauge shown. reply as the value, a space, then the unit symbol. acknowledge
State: 90 psi
